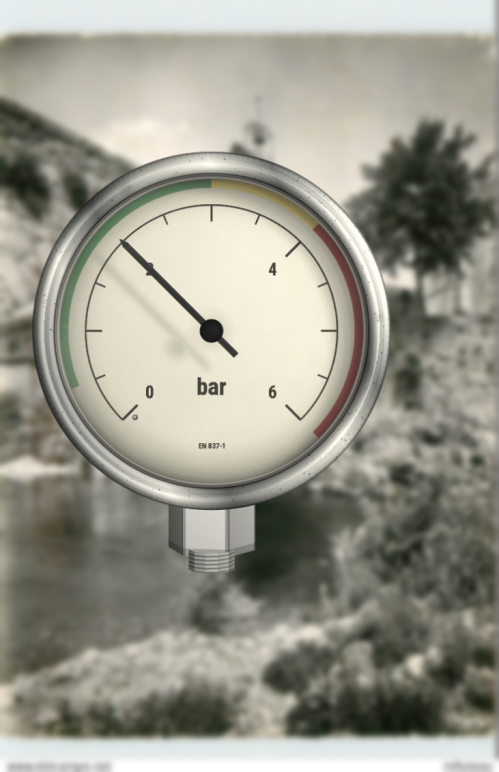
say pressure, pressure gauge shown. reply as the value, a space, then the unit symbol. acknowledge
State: 2 bar
